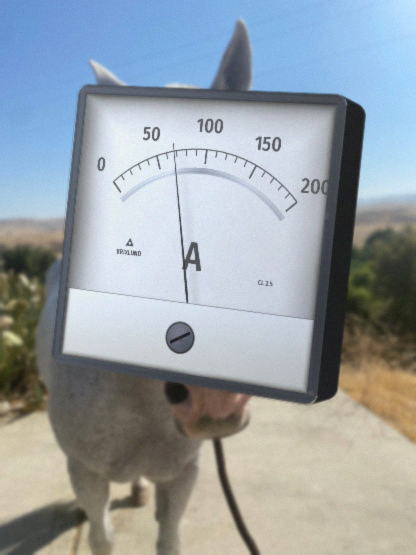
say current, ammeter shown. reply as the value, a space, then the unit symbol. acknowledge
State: 70 A
